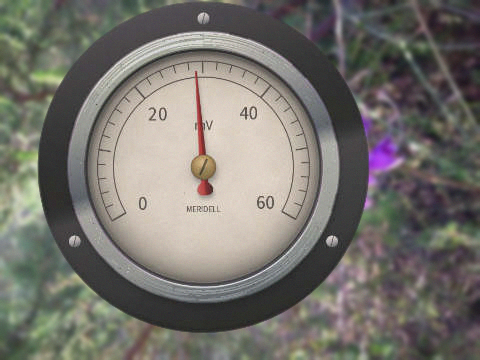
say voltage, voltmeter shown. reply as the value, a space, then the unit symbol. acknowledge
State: 29 mV
